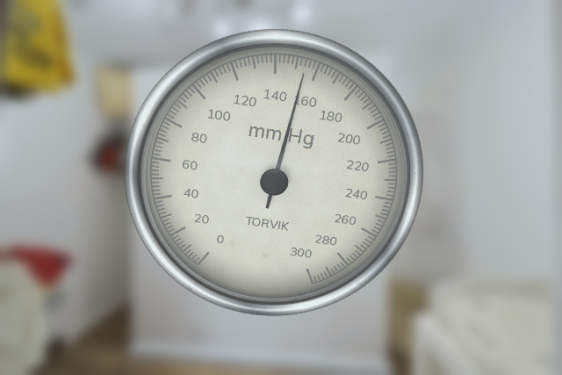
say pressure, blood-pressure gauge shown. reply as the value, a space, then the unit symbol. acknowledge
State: 154 mmHg
